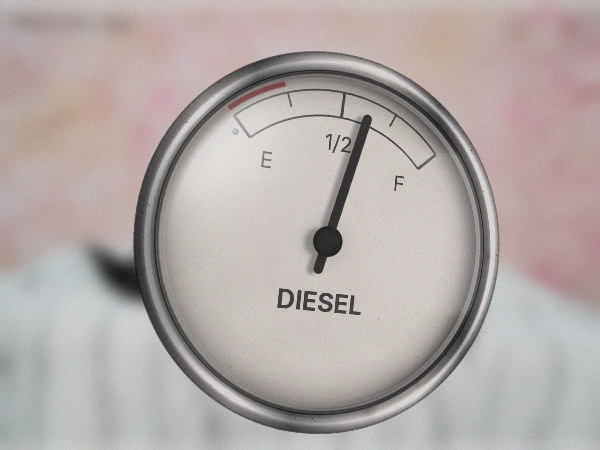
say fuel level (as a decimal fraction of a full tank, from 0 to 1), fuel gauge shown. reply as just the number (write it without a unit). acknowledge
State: 0.625
